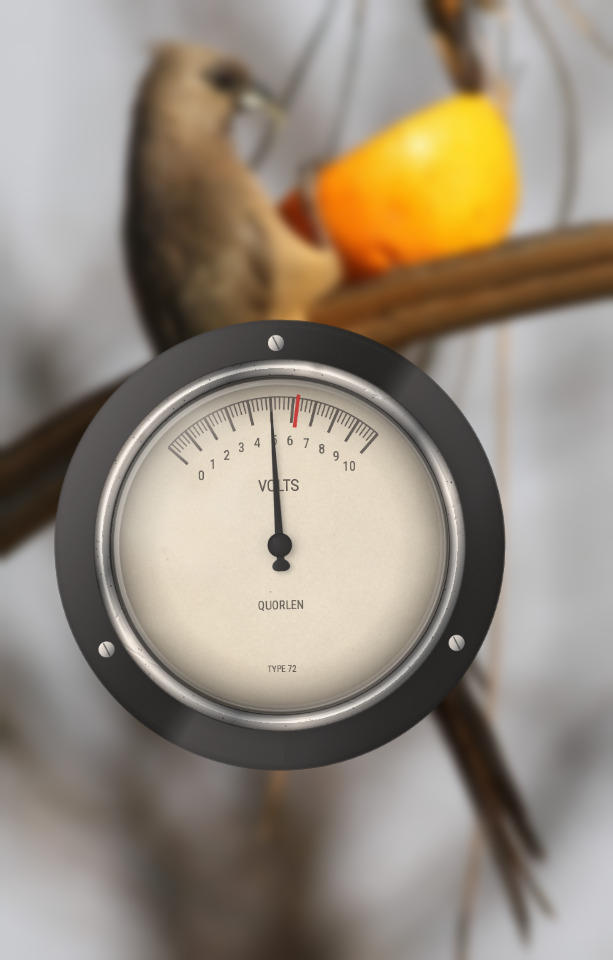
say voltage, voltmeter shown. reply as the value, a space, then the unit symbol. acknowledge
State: 5 V
